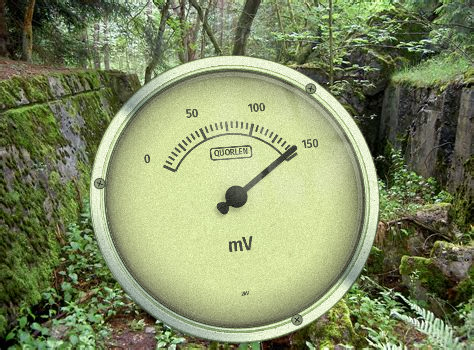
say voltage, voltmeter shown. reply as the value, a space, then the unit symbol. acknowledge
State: 145 mV
